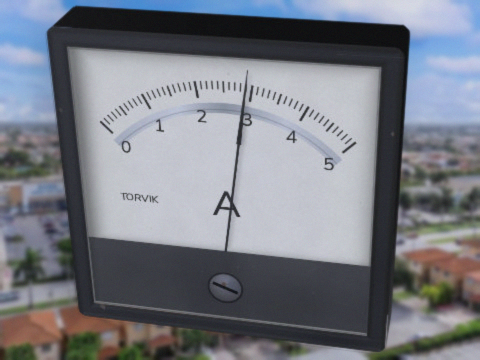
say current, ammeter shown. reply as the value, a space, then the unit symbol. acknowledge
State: 2.9 A
